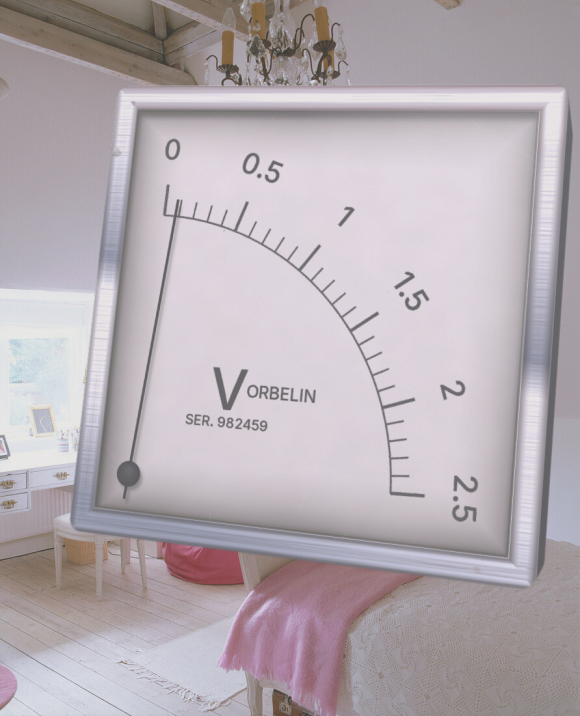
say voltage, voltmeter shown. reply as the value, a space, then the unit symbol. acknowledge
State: 0.1 V
